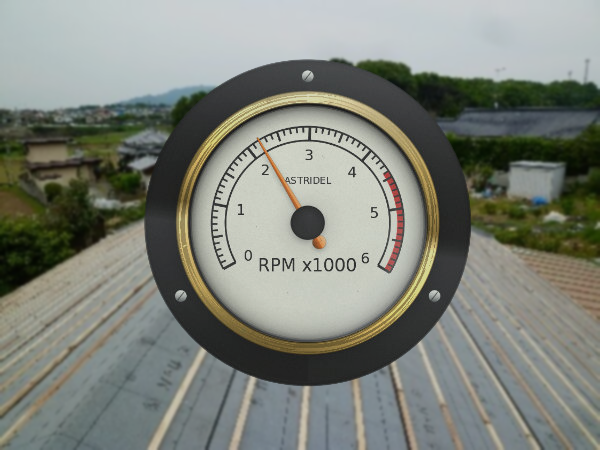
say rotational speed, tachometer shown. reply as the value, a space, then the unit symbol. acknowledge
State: 2200 rpm
